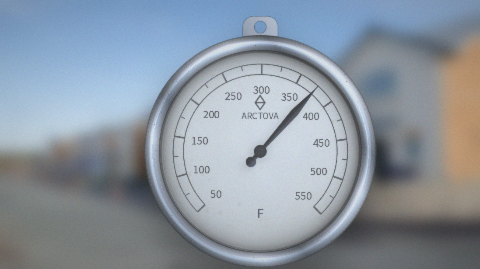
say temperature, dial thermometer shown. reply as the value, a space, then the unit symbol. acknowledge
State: 375 °F
